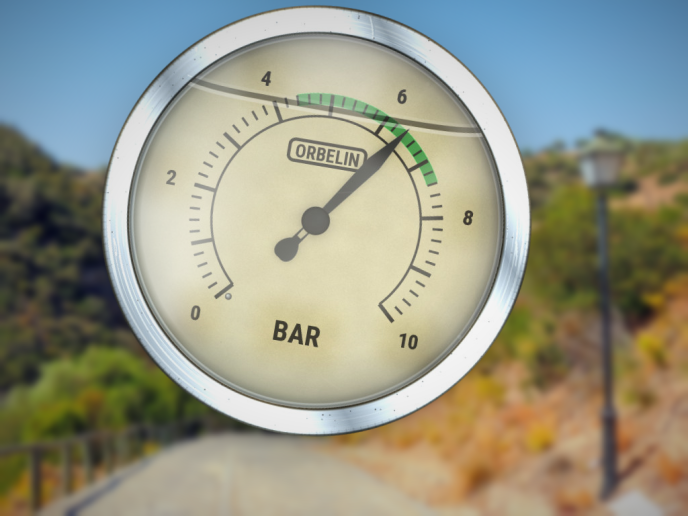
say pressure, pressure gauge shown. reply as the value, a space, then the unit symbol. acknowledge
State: 6.4 bar
